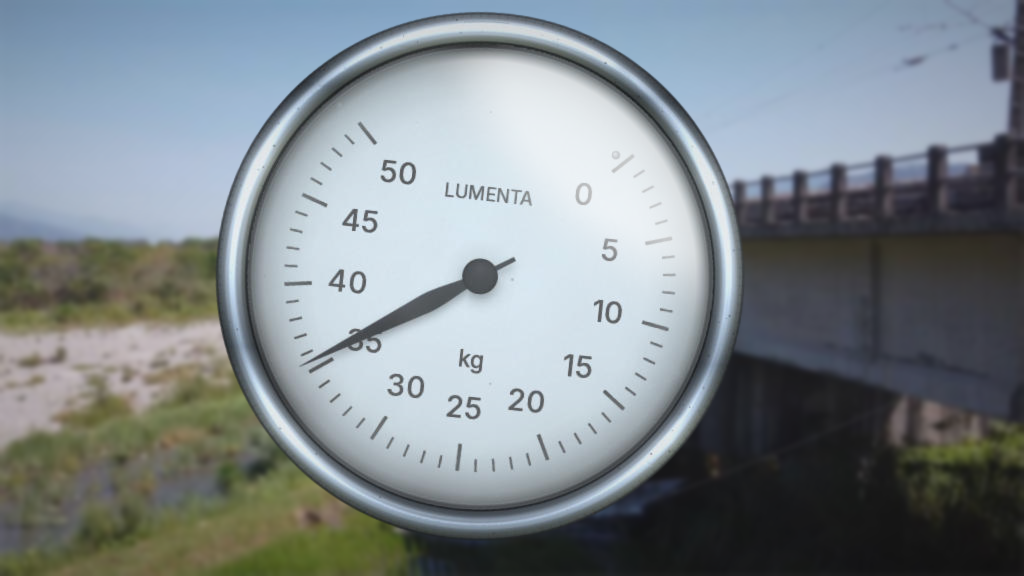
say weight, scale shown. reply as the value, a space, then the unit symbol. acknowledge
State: 35.5 kg
